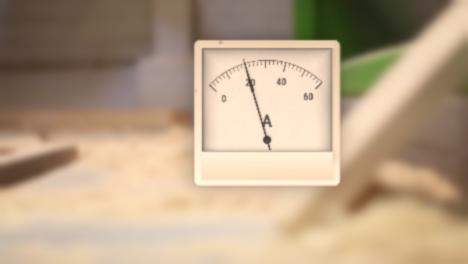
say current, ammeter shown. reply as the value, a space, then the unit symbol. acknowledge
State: 20 A
